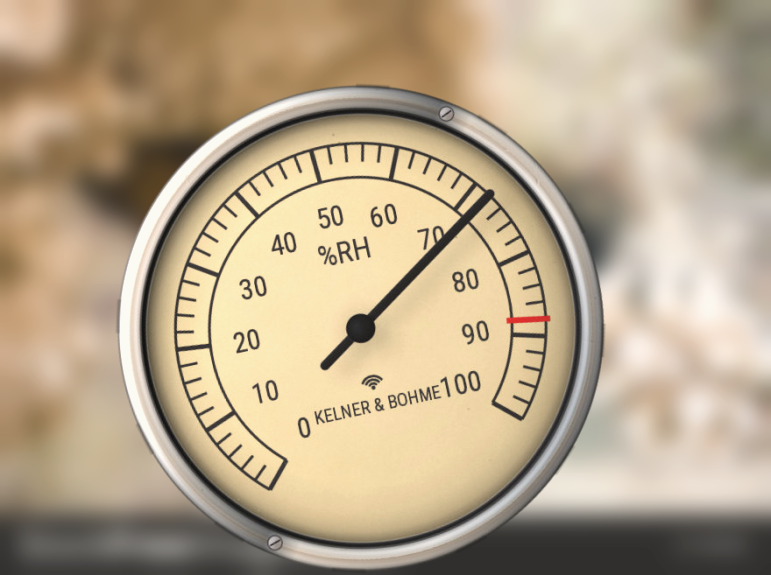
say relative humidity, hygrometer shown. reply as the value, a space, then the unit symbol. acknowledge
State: 72 %
